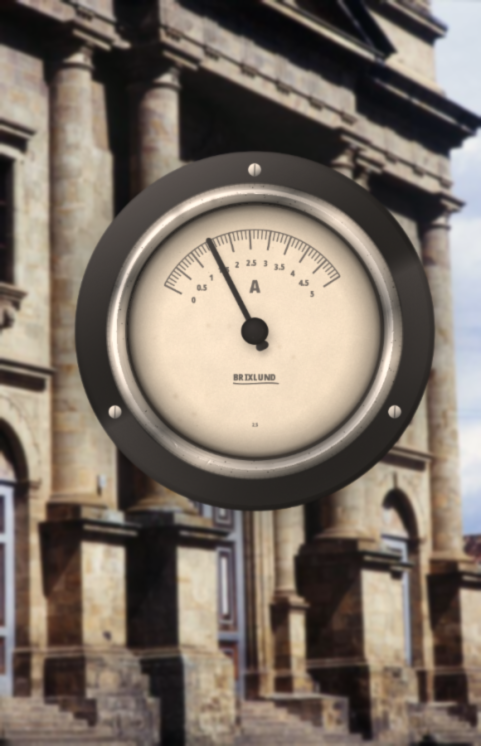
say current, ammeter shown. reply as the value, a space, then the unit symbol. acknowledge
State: 1.5 A
